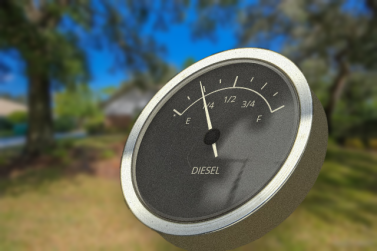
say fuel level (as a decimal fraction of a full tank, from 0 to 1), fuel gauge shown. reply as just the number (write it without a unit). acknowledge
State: 0.25
